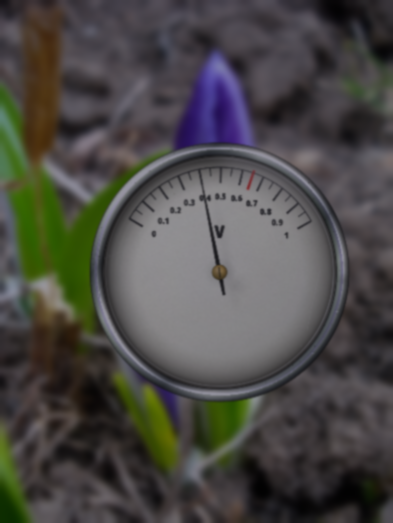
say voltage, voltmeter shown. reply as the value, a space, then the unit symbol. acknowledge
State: 0.4 V
